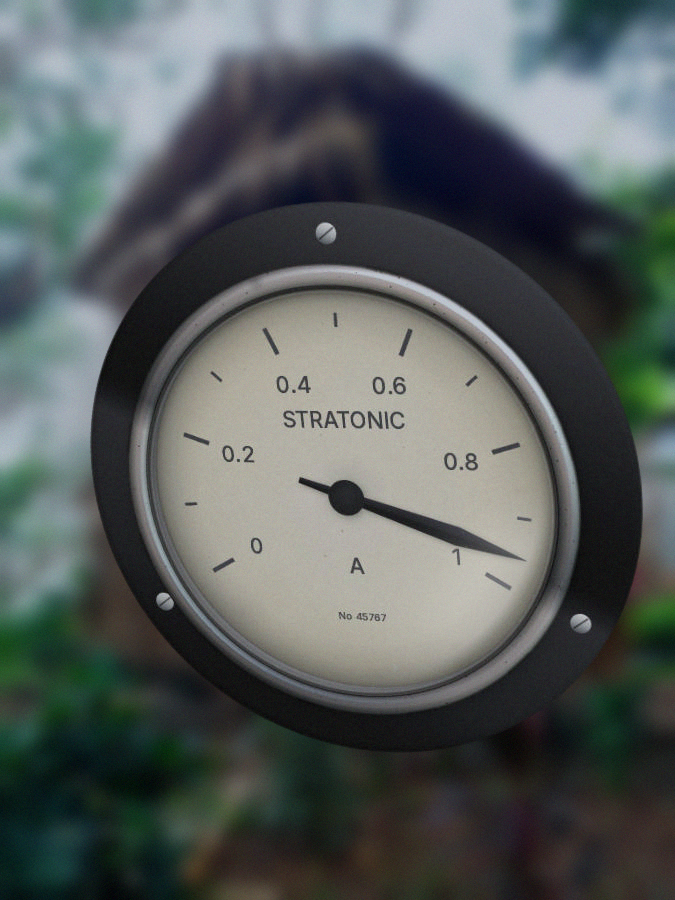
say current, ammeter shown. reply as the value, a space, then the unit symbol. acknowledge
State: 0.95 A
